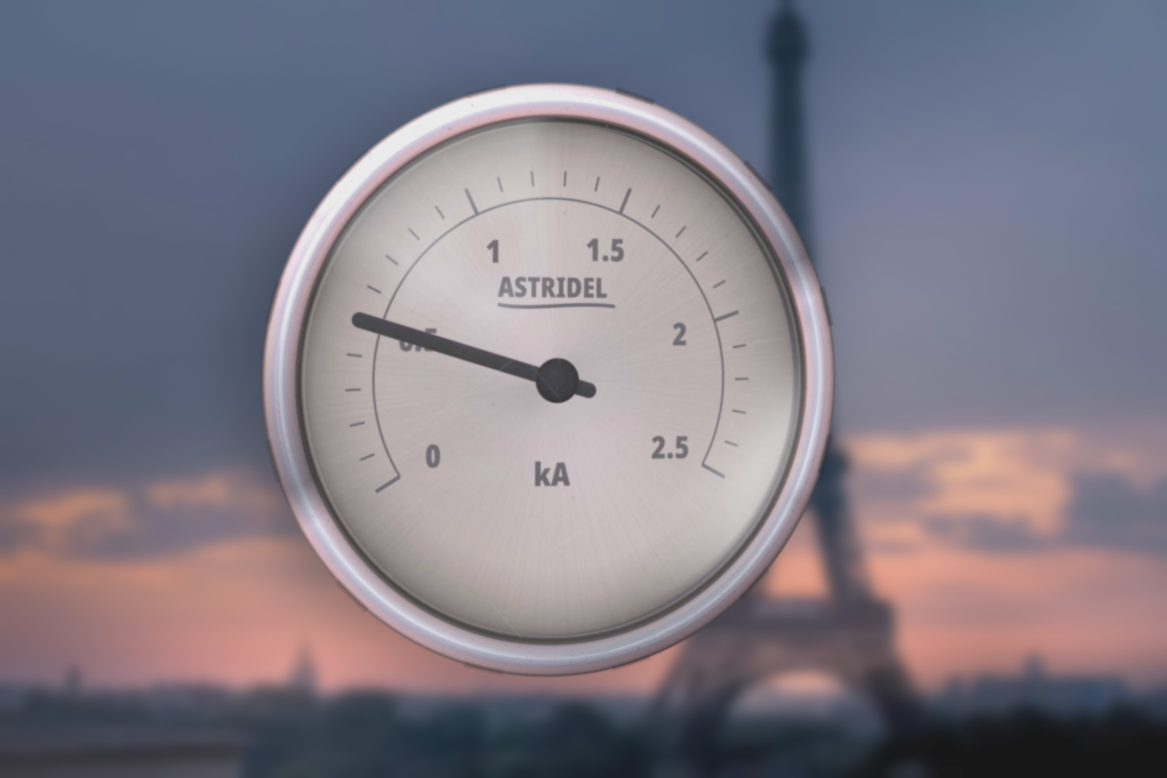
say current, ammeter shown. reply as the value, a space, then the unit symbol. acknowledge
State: 0.5 kA
